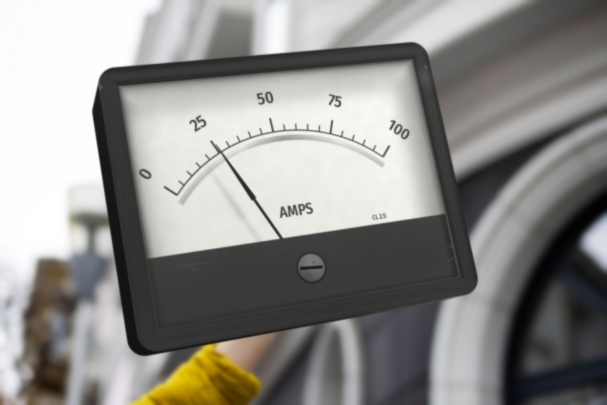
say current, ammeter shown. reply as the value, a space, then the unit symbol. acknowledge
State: 25 A
